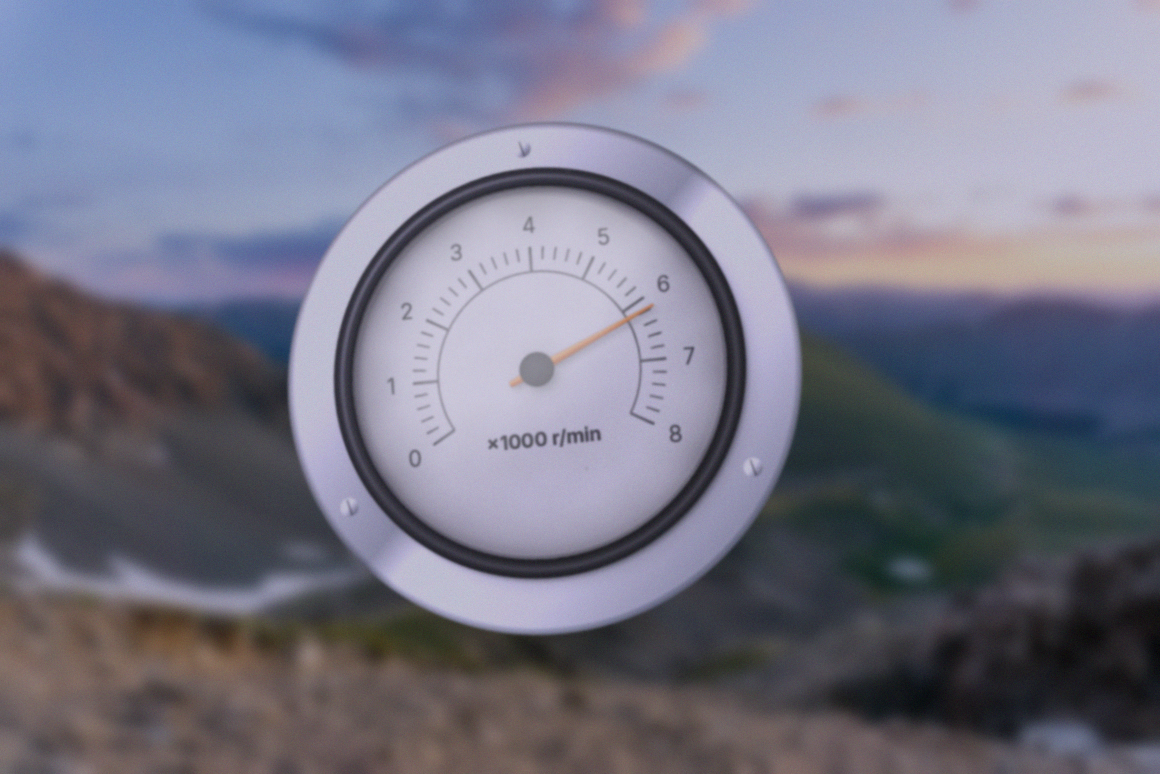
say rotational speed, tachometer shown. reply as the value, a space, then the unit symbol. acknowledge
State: 6200 rpm
